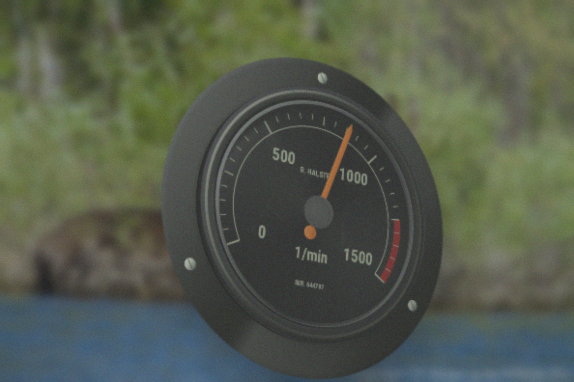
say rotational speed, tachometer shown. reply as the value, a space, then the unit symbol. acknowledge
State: 850 rpm
